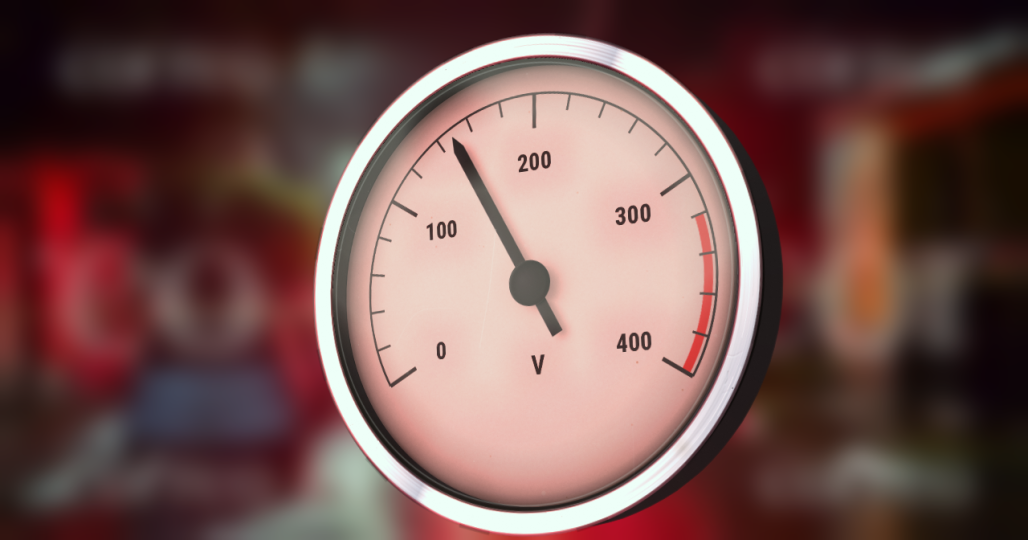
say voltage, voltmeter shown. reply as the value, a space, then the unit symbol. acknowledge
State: 150 V
